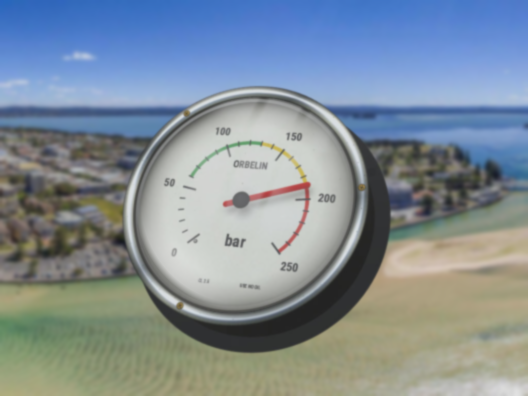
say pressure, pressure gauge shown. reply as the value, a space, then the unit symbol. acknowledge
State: 190 bar
